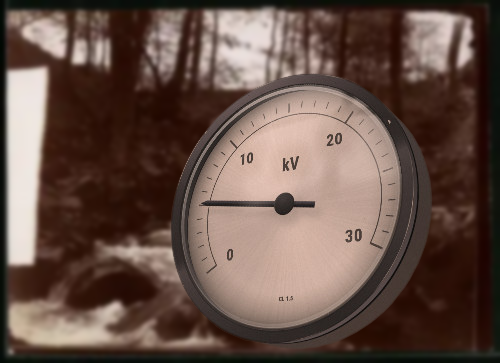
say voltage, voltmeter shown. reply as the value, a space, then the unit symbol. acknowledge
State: 5 kV
